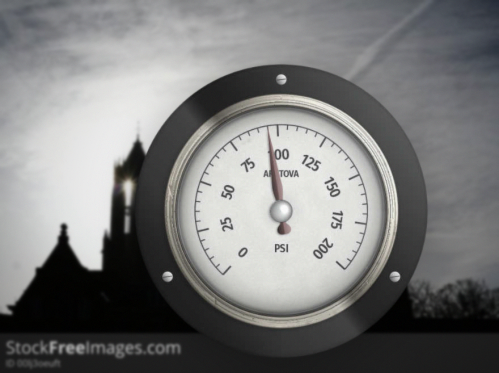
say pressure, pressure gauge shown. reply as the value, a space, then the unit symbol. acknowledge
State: 95 psi
